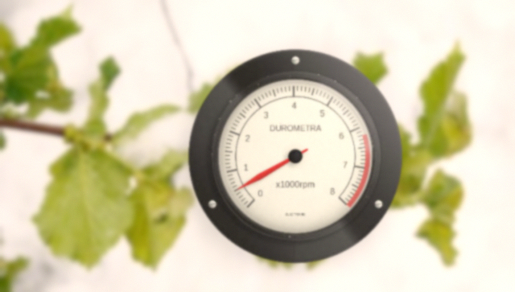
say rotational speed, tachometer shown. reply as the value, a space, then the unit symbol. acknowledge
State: 500 rpm
